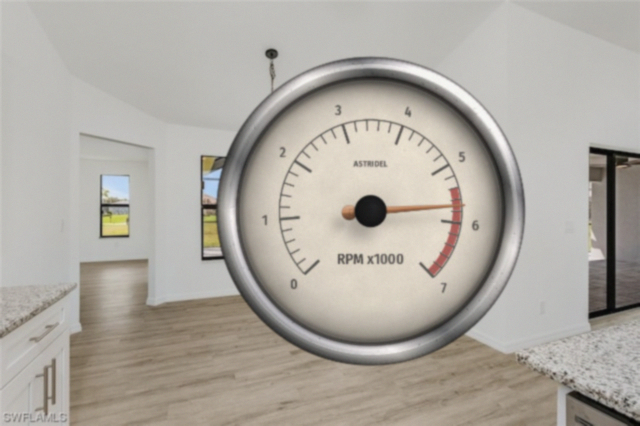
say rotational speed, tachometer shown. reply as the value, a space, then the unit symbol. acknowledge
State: 5700 rpm
